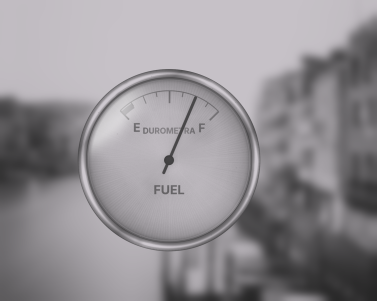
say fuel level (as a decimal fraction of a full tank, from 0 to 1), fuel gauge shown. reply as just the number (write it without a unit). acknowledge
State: 0.75
